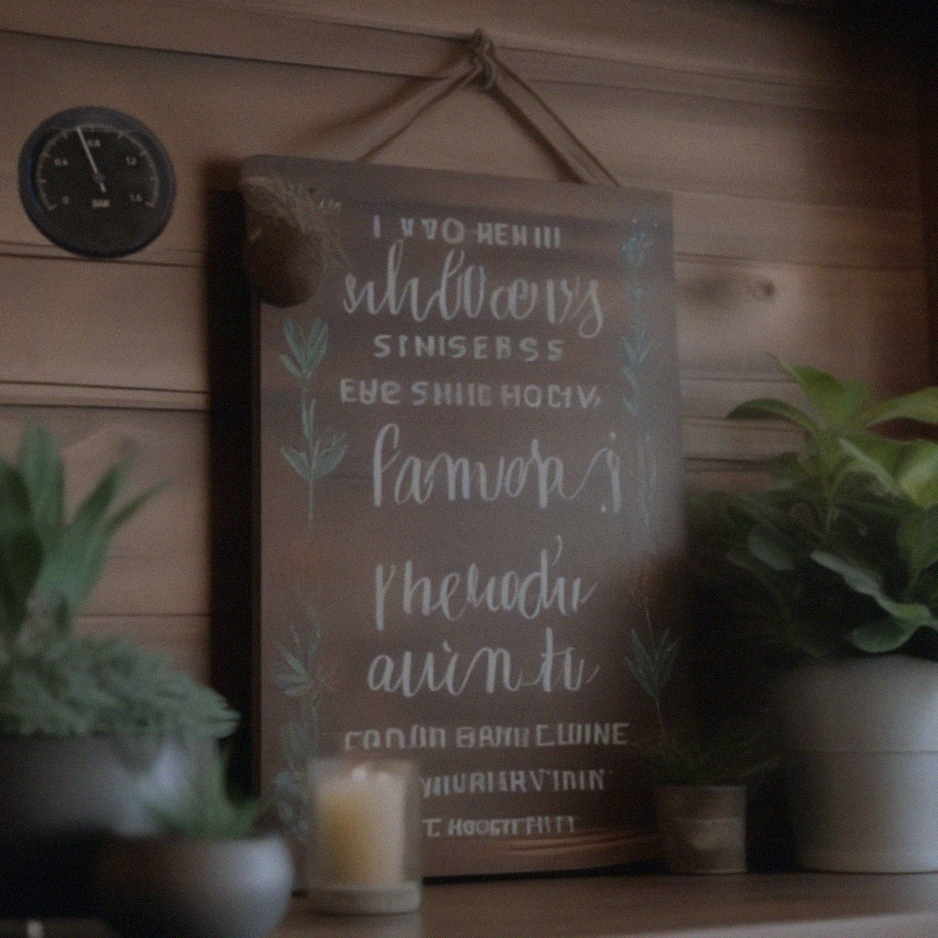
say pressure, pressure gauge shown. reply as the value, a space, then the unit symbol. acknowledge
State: 0.7 bar
